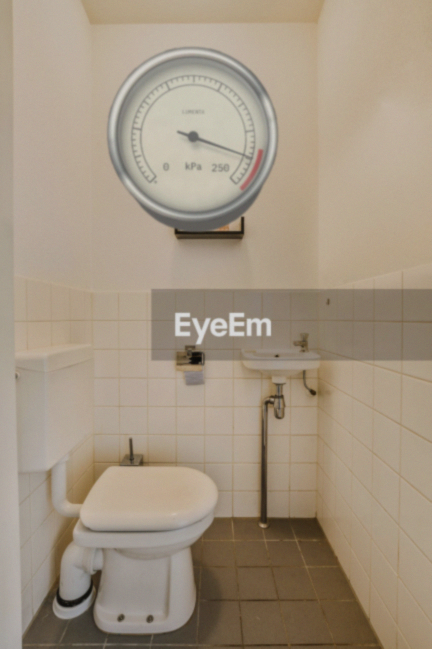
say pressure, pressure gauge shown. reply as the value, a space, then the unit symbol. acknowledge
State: 225 kPa
